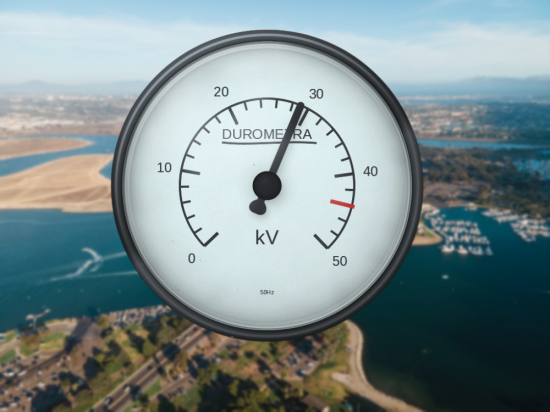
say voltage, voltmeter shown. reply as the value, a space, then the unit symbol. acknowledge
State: 29 kV
